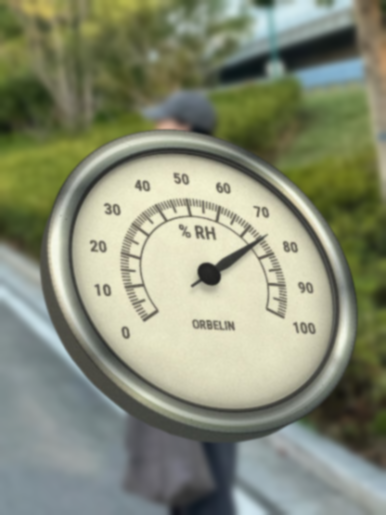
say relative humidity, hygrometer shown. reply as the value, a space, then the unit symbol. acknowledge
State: 75 %
